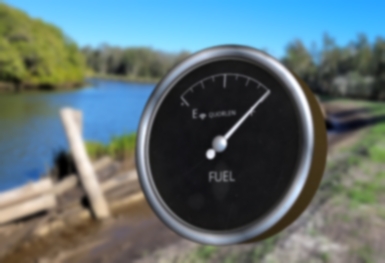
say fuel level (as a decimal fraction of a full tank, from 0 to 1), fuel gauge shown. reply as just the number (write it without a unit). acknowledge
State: 1
